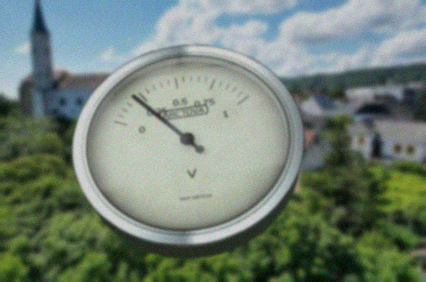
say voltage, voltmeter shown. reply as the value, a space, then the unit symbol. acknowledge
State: 0.2 V
